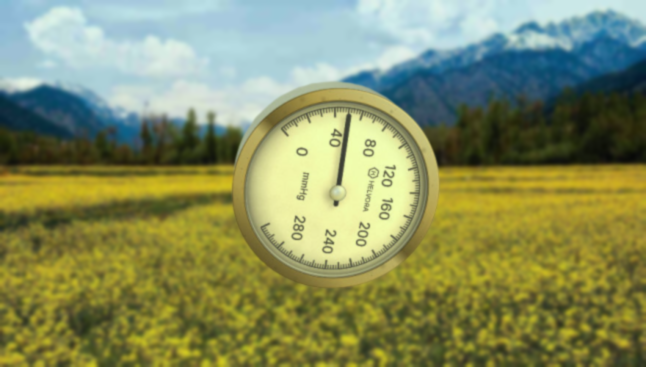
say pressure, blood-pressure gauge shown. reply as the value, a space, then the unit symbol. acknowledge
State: 50 mmHg
